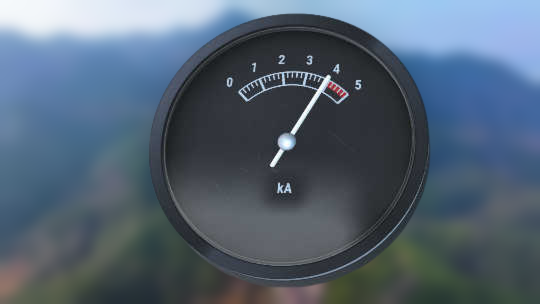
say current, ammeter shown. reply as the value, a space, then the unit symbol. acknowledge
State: 4 kA
